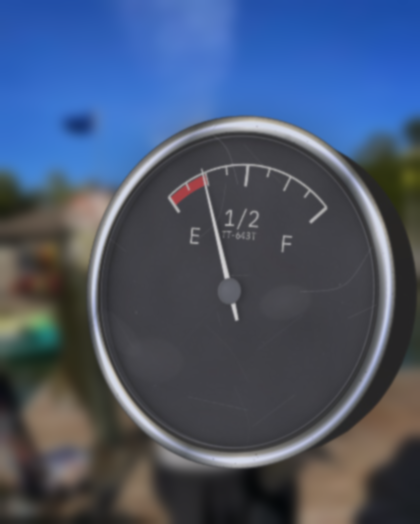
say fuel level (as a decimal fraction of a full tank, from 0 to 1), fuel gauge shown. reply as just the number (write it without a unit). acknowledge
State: 0.25
